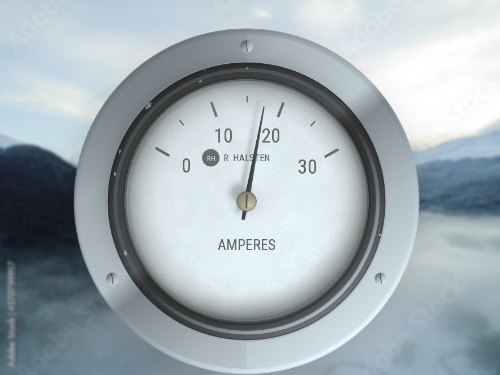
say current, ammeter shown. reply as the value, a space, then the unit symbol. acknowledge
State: 17.5 A
